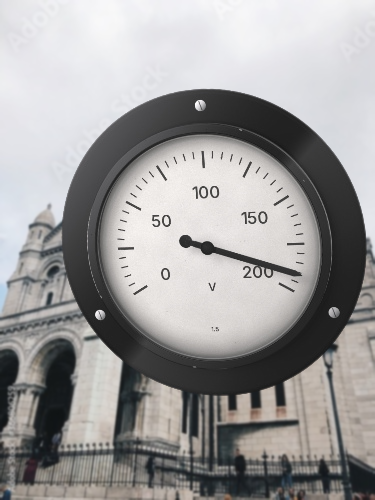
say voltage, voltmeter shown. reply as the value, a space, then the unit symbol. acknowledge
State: 190 V
